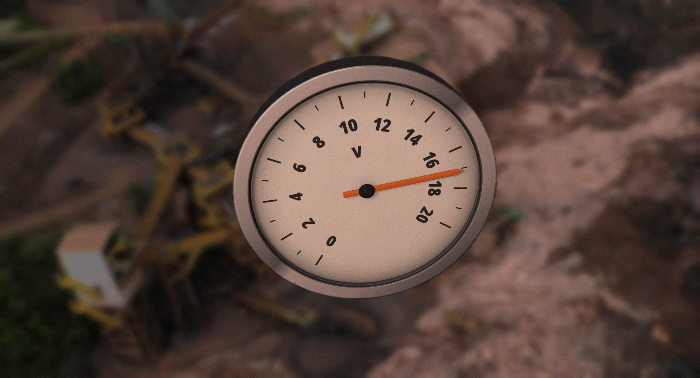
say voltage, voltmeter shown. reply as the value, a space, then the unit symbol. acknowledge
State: 17 V
